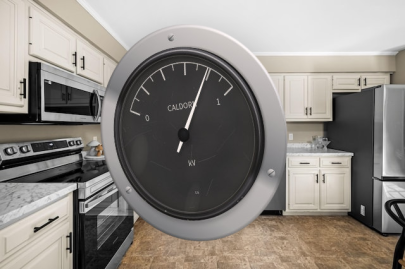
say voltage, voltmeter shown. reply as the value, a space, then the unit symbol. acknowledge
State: 0.8 kV
